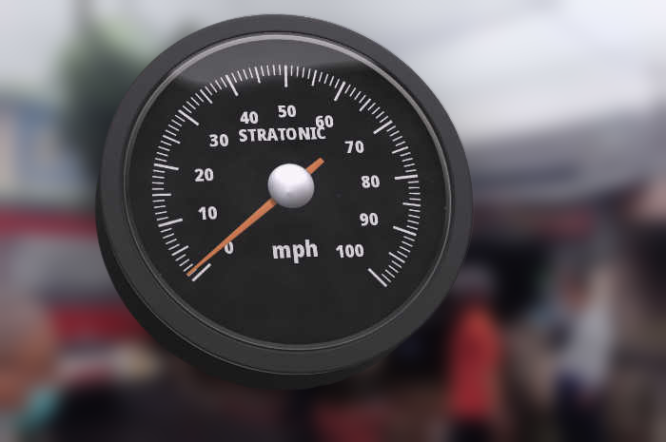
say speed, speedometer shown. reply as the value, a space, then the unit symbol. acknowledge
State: 1 mph
